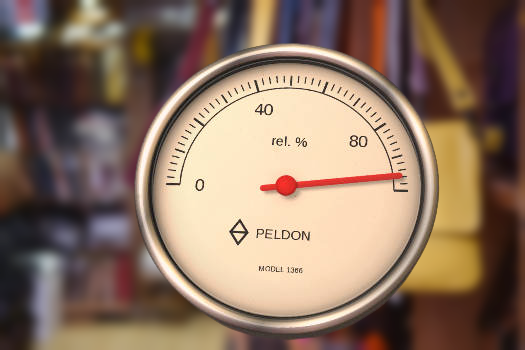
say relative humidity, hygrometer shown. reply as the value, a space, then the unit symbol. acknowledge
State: 96 %
